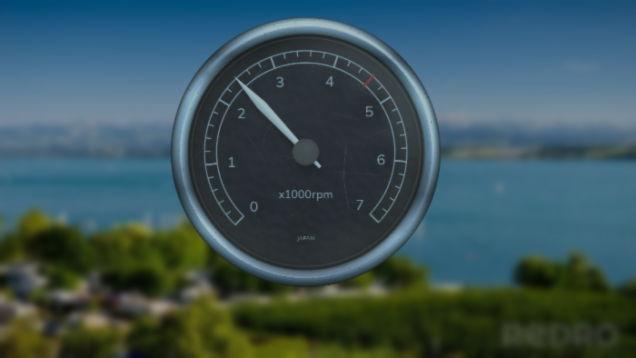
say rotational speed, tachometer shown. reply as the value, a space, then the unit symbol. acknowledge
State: 2400 rpm
